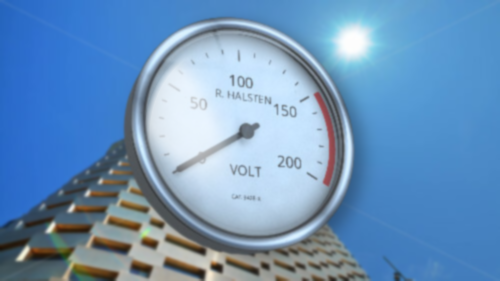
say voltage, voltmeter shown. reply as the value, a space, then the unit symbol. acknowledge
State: 0 V
